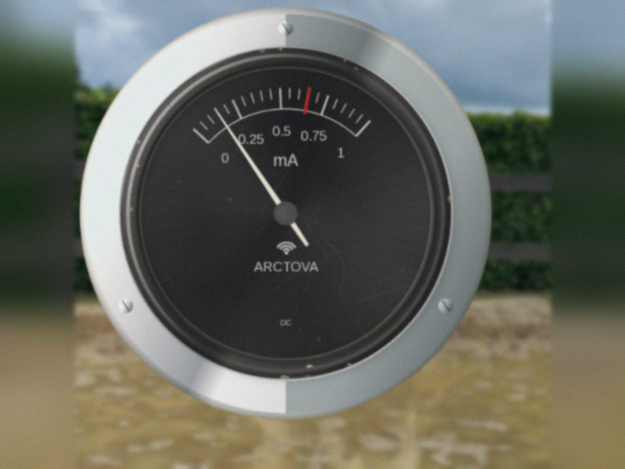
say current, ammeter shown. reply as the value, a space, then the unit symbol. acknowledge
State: 0.15 mA
